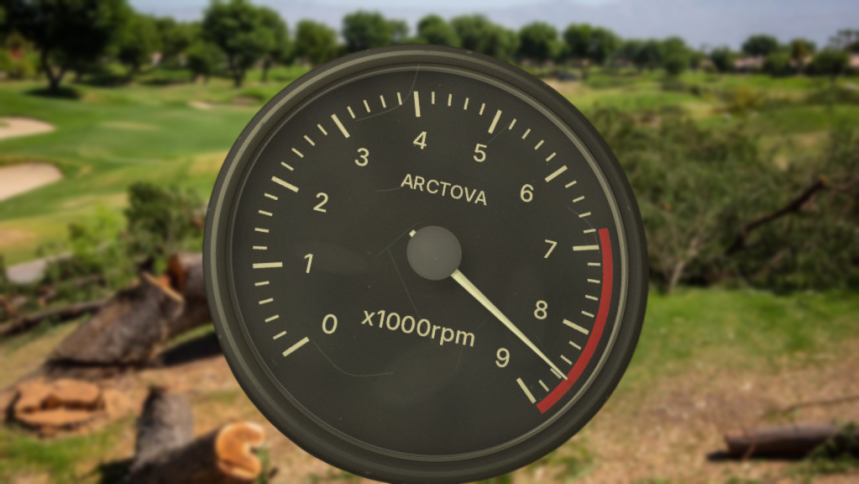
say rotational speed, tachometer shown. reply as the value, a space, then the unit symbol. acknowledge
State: 8600 rpm
